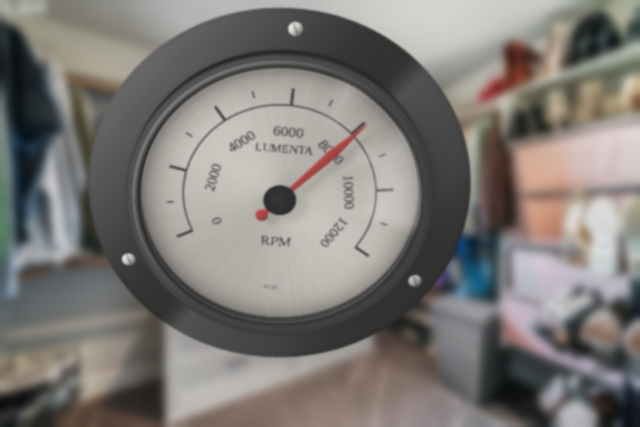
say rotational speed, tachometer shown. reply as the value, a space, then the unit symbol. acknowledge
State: 8000 rpm
